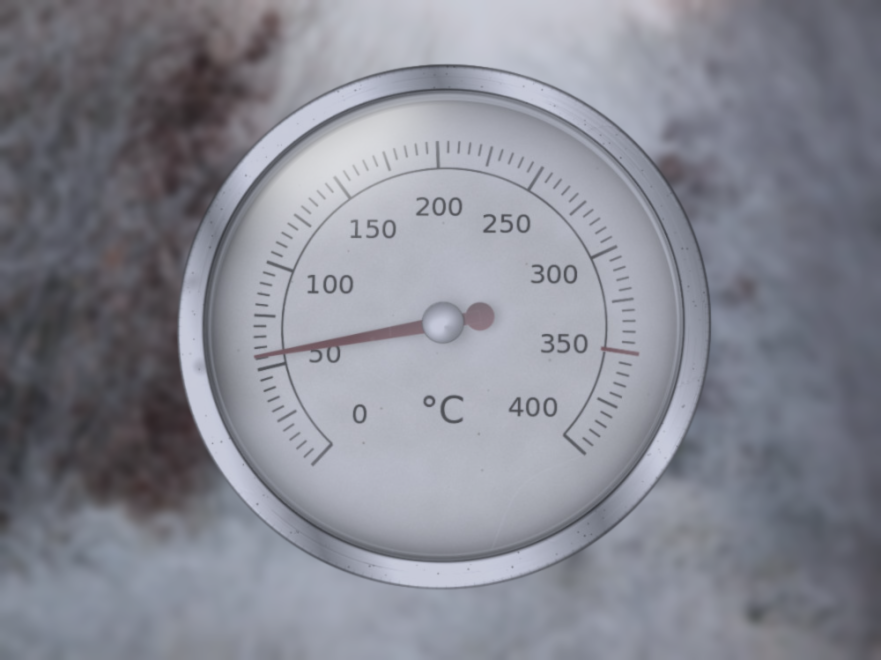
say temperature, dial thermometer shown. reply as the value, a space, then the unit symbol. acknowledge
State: 55 °C
